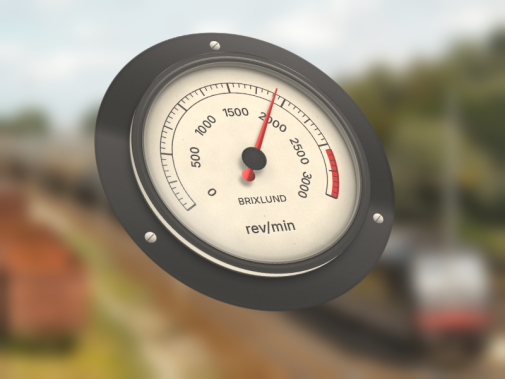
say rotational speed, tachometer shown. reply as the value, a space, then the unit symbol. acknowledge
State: 1900 rpm
